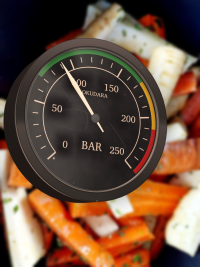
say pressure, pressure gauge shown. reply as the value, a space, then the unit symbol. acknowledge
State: 90 bar
